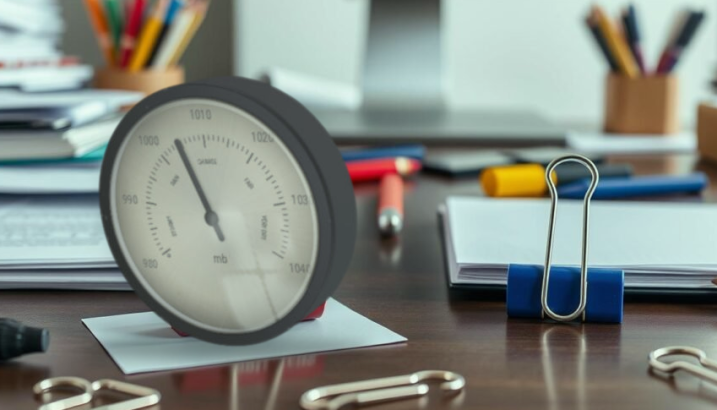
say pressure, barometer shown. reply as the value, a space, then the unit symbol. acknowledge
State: 1005 mbar
